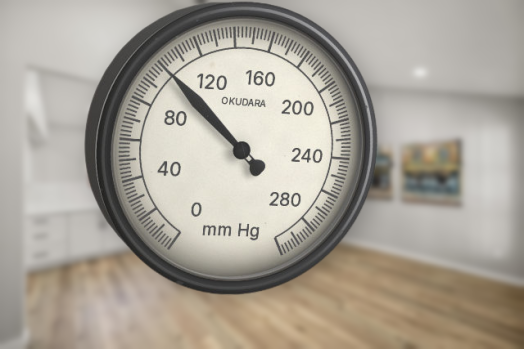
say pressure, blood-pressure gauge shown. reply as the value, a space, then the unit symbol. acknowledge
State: 100 mmHg
